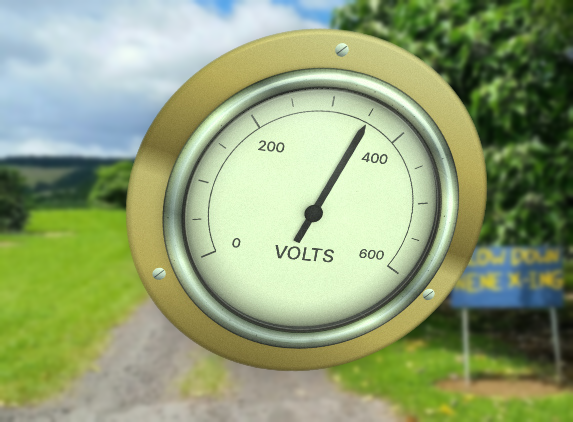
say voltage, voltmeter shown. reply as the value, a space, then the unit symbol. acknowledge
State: 350 V
